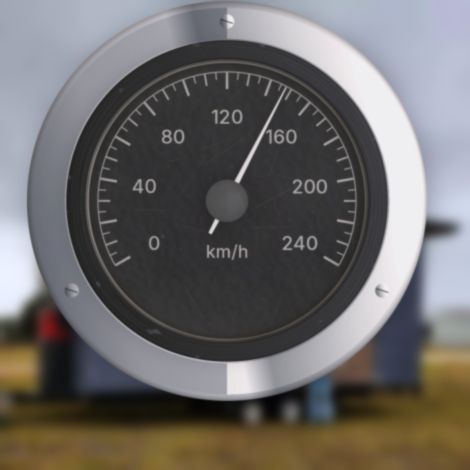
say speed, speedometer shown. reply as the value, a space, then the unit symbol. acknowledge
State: 147.5 km/h
